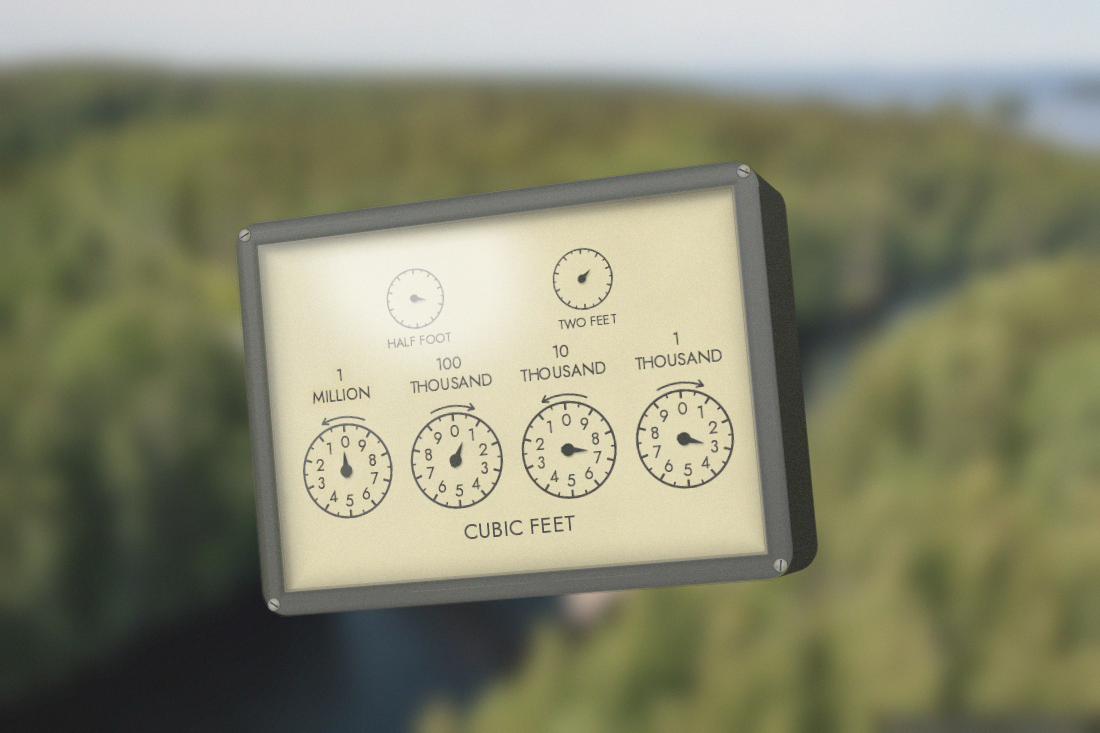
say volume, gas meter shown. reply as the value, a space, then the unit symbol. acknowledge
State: 7300 ft³
